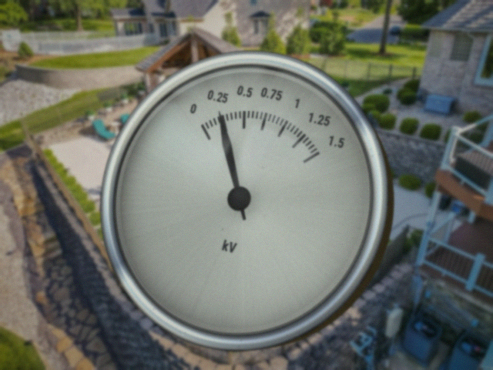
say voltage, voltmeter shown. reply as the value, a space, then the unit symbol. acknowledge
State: 0.25 kV
